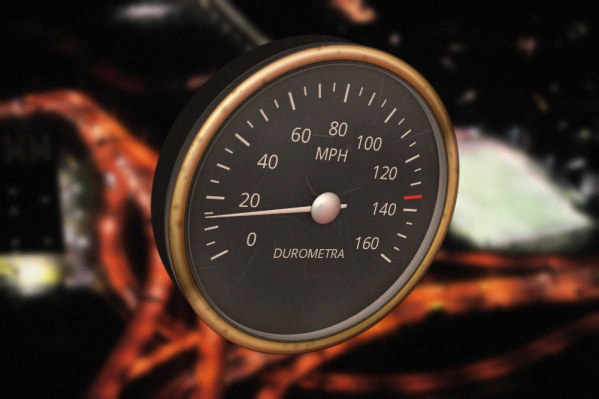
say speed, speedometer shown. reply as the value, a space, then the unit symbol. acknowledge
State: 15 mph
